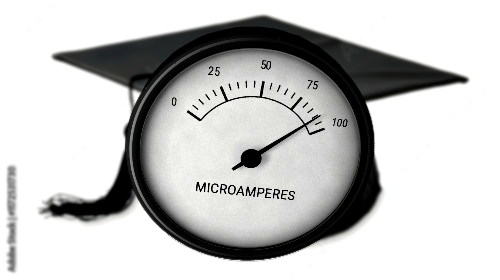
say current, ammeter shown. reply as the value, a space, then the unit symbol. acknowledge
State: 90 µA
